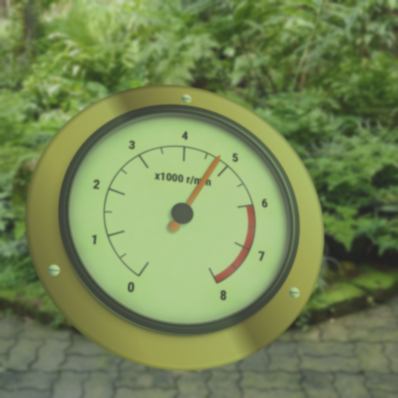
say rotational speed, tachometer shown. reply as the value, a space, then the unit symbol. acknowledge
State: 4750 rpm
